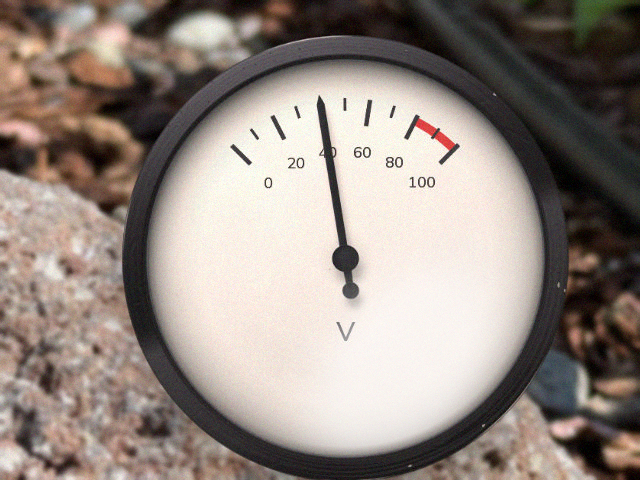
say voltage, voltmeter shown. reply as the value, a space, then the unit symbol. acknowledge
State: 40 V
